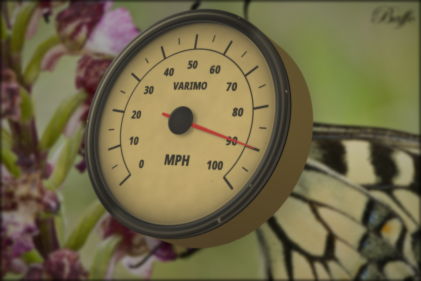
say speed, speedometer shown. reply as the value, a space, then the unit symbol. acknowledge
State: 90 mph
